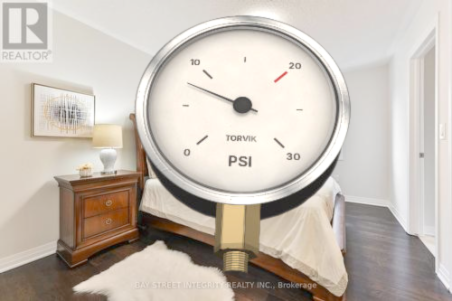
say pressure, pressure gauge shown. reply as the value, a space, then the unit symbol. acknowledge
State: 7.5 psi
